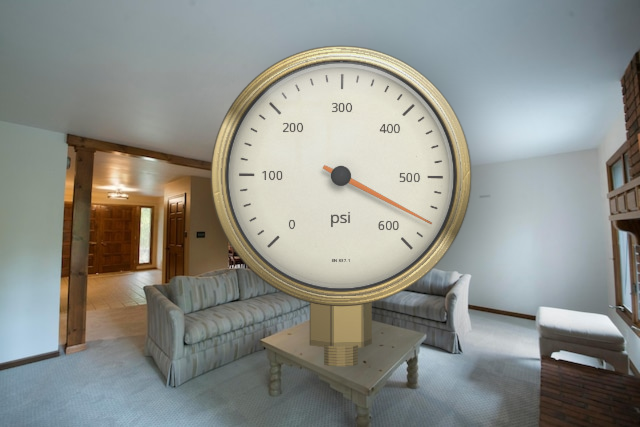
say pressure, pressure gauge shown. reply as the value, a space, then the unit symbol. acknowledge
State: 560 psi
